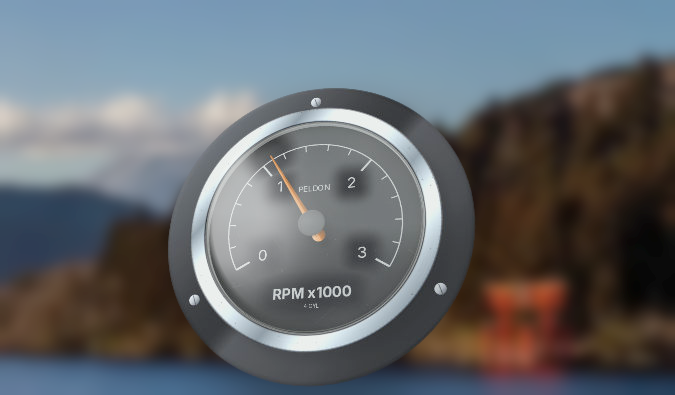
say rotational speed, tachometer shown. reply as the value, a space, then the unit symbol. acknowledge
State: 1100 rpm
